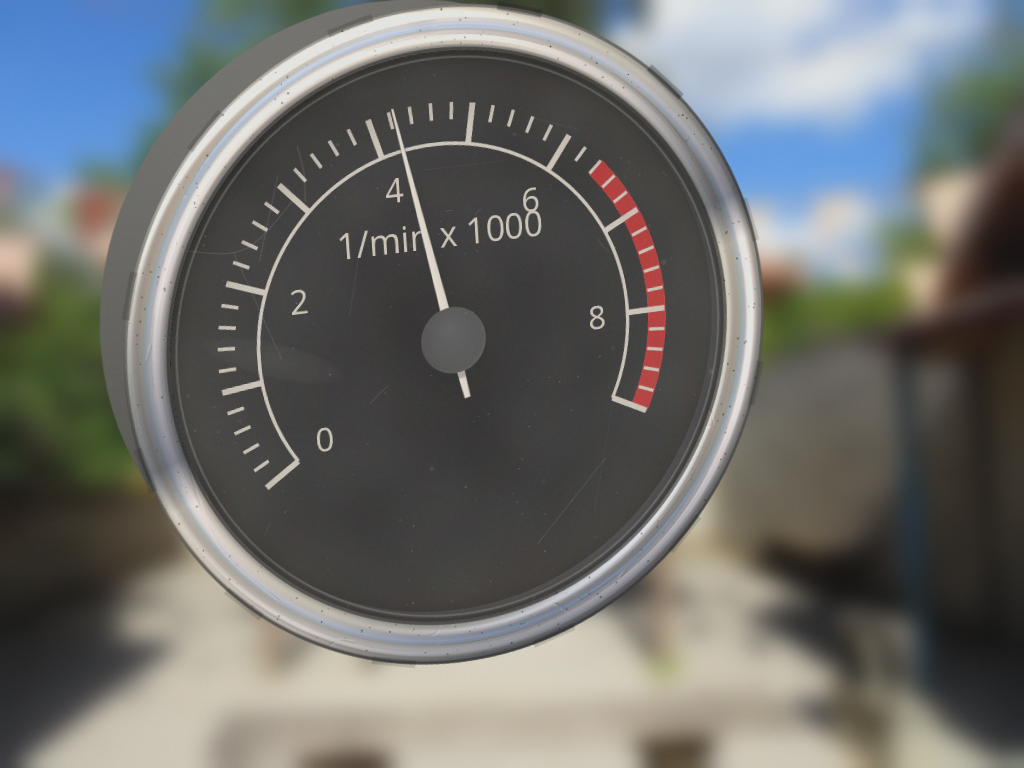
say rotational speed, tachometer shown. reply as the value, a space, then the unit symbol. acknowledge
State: 4200 rpm
